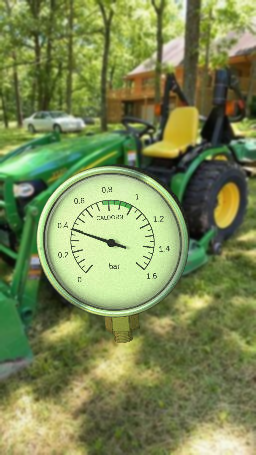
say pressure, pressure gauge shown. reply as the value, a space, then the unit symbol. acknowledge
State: 0.4 bar
